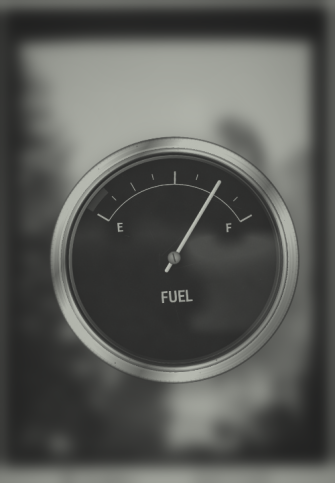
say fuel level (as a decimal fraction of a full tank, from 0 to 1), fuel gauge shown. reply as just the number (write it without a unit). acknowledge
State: 0.75
